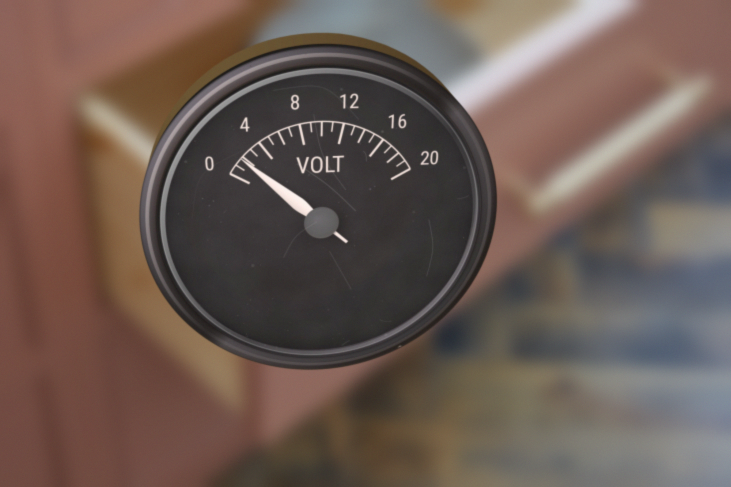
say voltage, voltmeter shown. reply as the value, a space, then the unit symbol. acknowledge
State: 2 V
